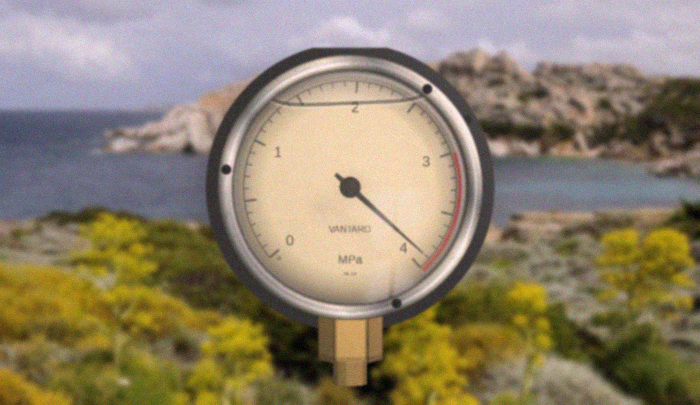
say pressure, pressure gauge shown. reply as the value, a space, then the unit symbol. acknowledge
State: 3.9 MPa
